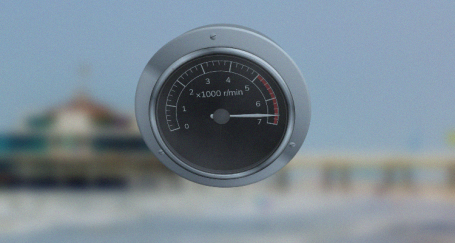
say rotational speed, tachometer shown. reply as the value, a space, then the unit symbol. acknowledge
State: 6600 rpm
